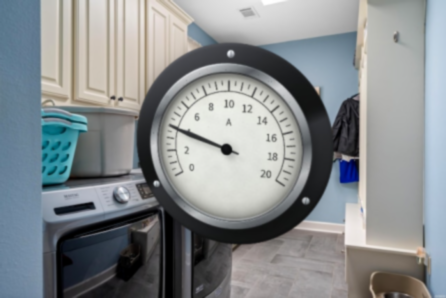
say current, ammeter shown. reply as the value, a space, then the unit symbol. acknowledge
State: 4 A
